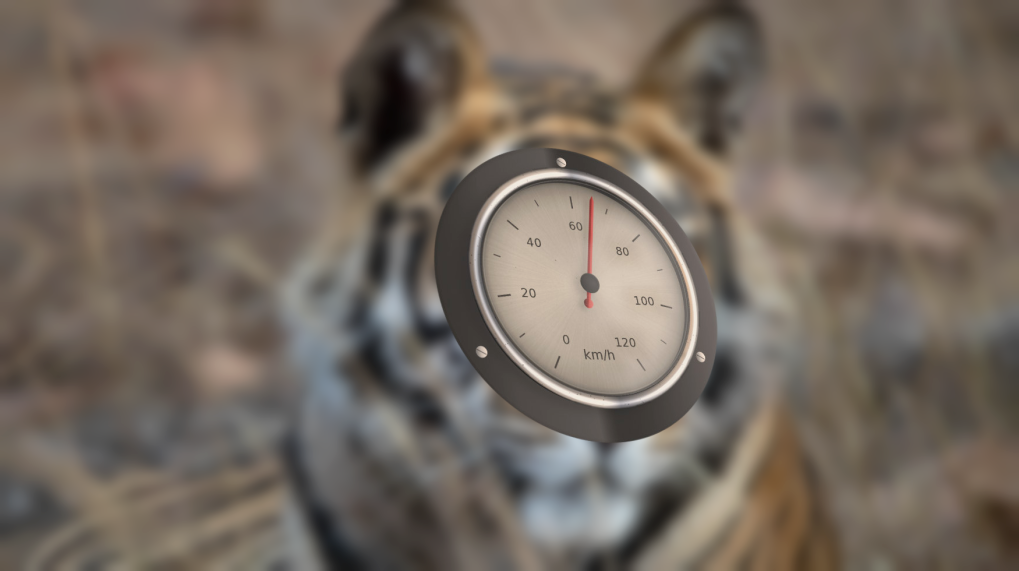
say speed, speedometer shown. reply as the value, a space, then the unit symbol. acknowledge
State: 65 km/h
